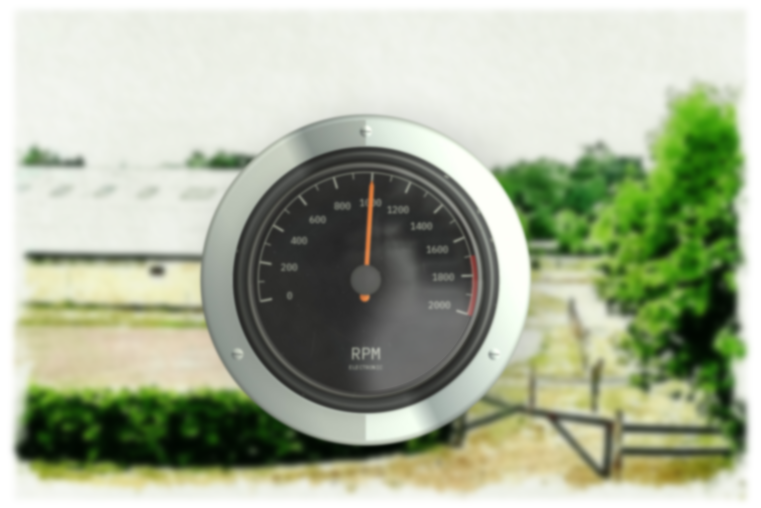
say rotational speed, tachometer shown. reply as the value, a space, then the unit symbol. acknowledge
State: 1000 rpm
